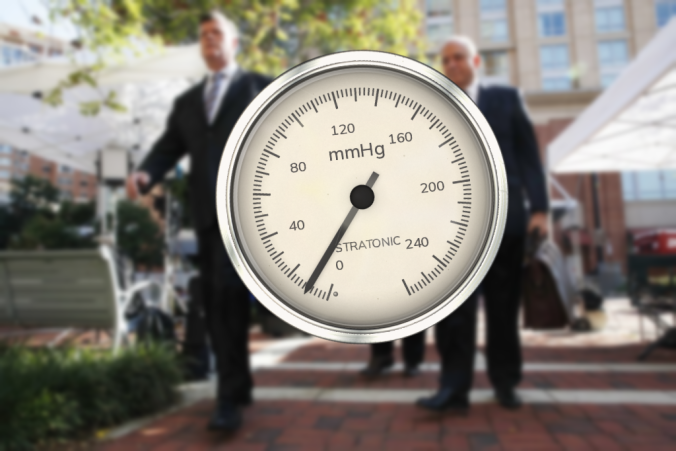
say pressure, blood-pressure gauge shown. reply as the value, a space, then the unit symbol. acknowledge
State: 10 mmHg
